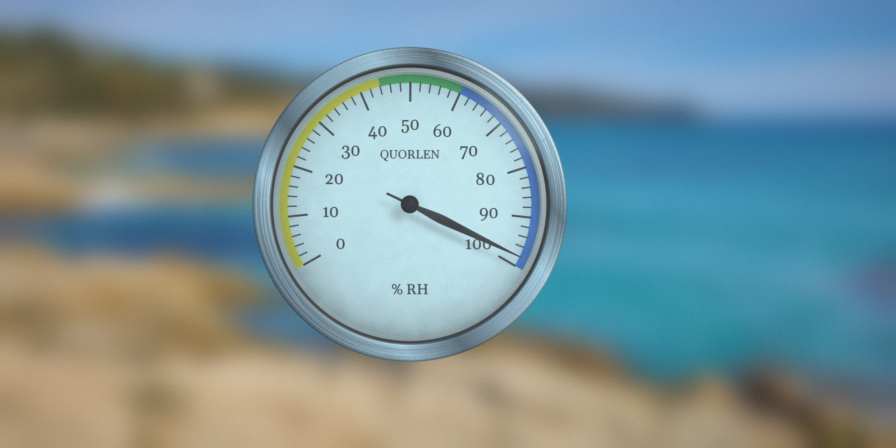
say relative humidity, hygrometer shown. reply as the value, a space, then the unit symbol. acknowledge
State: 98 %
